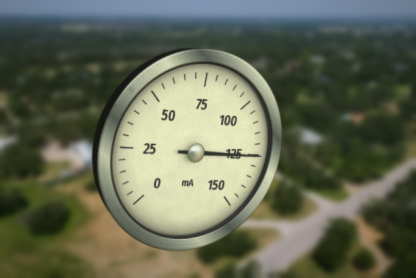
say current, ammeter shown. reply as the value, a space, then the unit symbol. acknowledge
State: 125 mA
